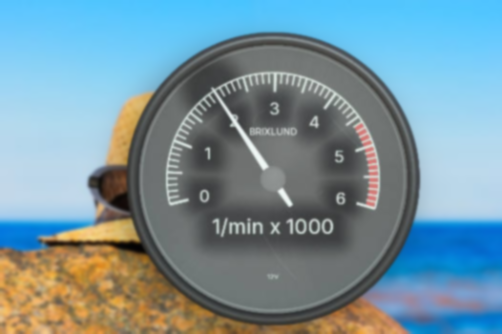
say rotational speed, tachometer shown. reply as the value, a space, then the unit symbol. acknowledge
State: 2000 rpm
